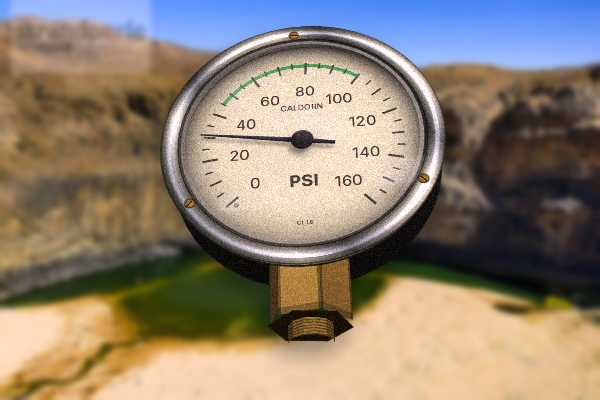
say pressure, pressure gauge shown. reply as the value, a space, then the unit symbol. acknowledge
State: 30 psi
